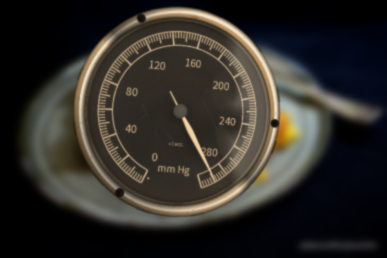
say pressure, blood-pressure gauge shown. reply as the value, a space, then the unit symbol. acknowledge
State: 290 mmHg
